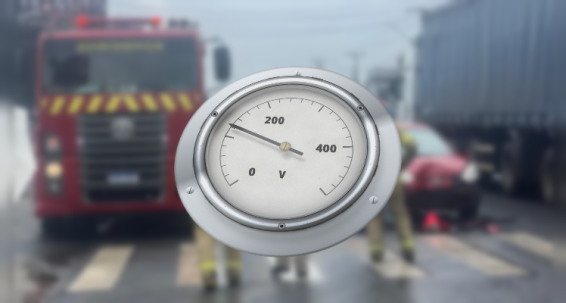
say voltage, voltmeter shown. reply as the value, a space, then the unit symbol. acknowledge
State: 120 V
